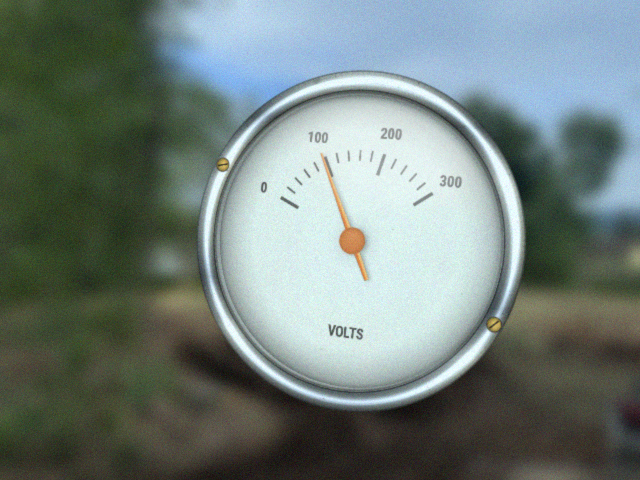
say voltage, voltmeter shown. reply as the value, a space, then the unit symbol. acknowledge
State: 100 V
